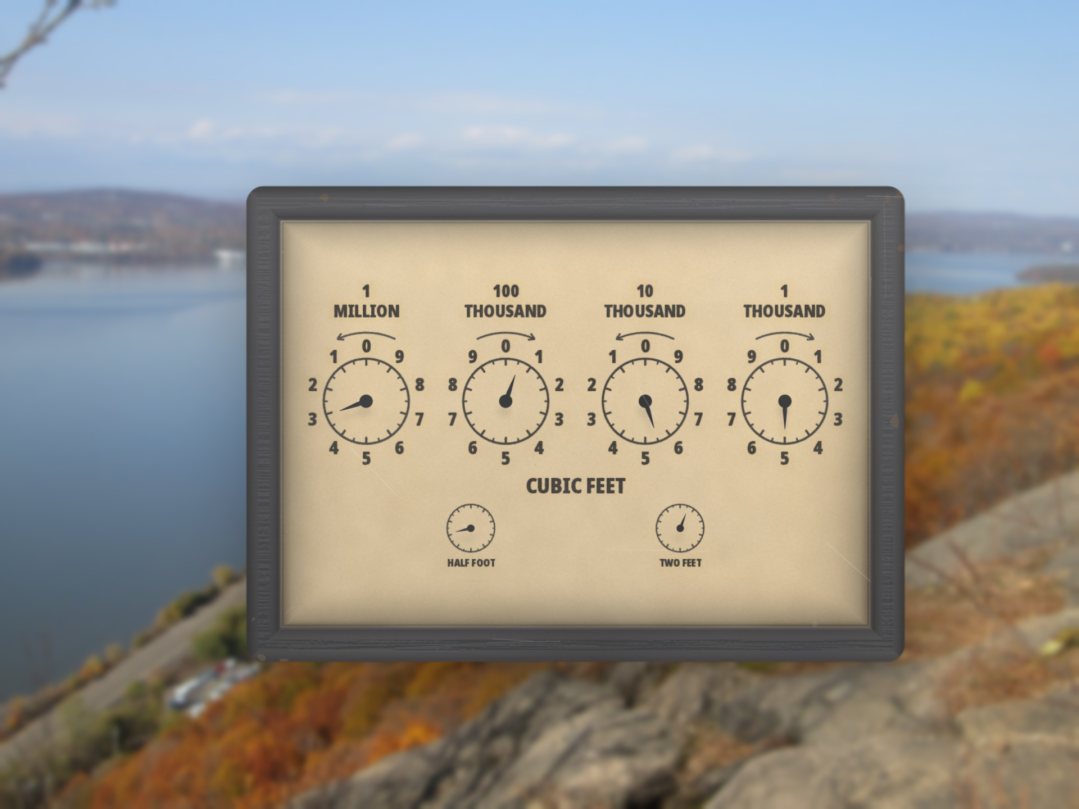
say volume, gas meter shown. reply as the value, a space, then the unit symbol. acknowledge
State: 305500 ft³
